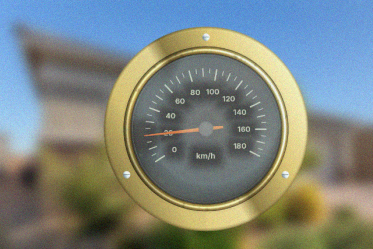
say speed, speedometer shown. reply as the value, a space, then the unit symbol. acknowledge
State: 20 km/h
